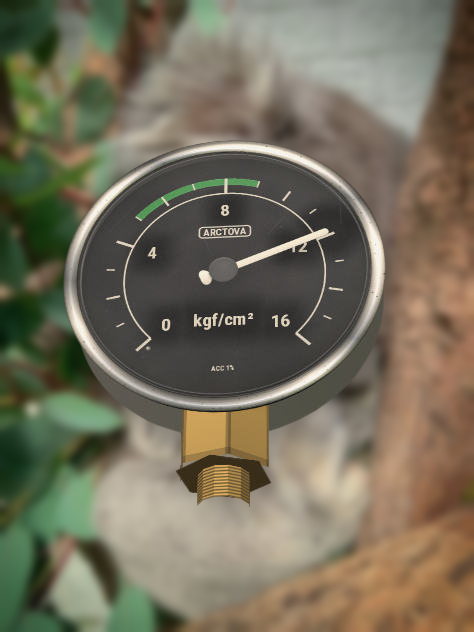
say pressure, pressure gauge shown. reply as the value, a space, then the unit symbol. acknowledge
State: 12 kg/cm²
